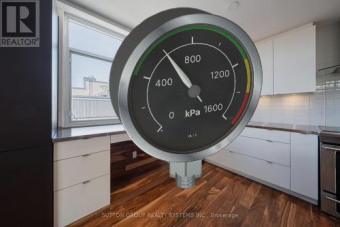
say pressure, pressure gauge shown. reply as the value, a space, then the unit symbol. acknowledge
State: 600 kPa
